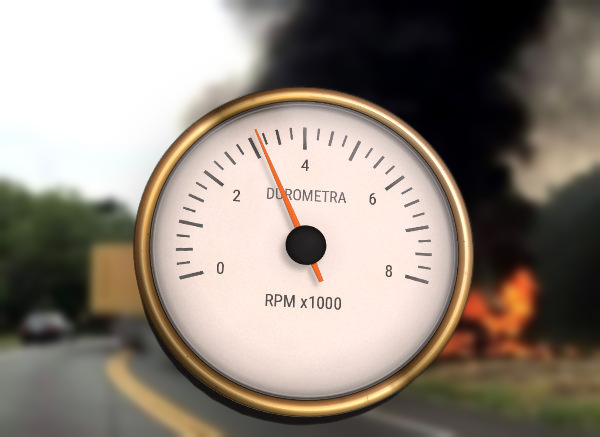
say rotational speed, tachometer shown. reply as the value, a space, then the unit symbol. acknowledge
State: 3125 rpm
